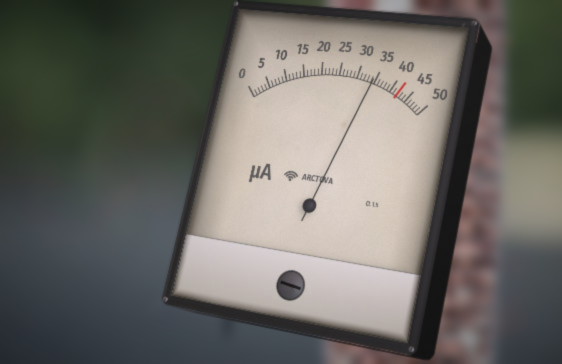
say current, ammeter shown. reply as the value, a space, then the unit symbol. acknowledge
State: 35 µA
